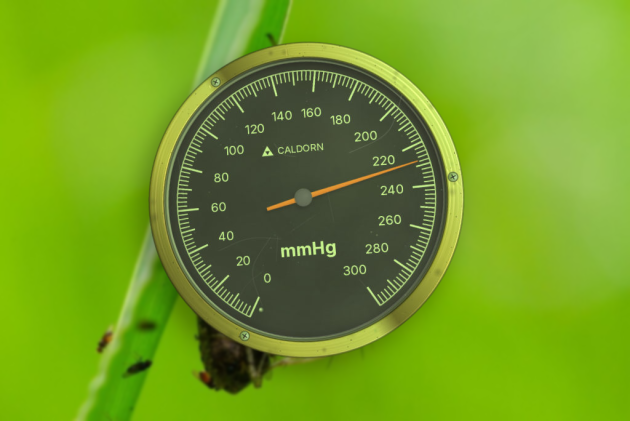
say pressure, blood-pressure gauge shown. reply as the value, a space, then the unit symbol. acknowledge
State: 228 mmHg
